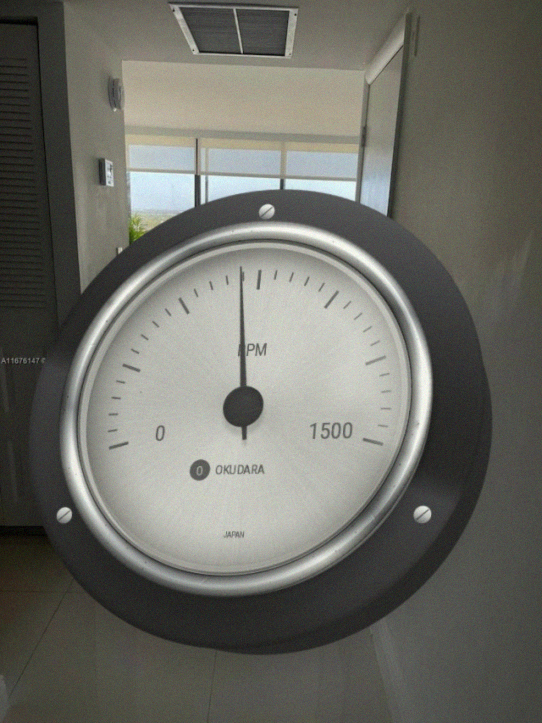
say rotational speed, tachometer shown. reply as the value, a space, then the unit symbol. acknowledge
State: 700 rpm
